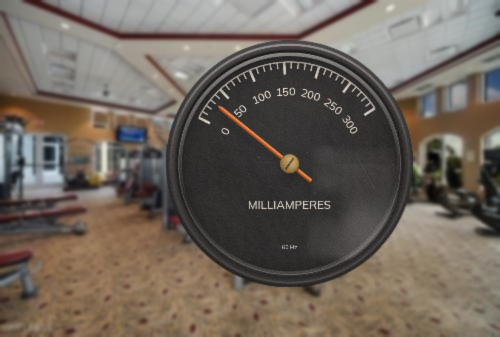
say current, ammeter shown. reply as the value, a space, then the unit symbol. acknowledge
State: 30 mA
